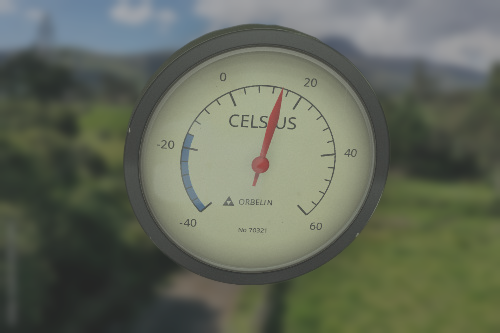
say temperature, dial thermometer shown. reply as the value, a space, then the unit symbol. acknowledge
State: 14 °C
